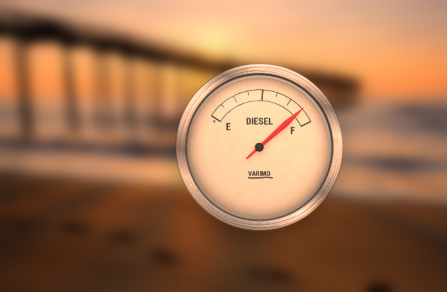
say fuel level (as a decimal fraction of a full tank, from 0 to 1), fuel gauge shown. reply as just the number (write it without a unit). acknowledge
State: 0.875
